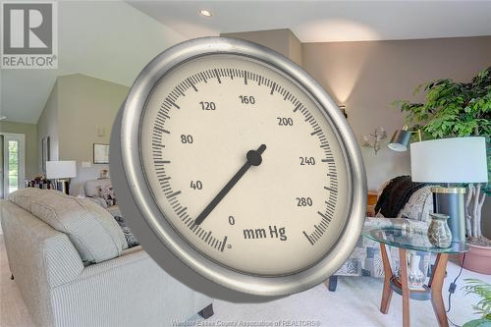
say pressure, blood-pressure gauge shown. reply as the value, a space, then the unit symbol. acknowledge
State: 20 mmHg
